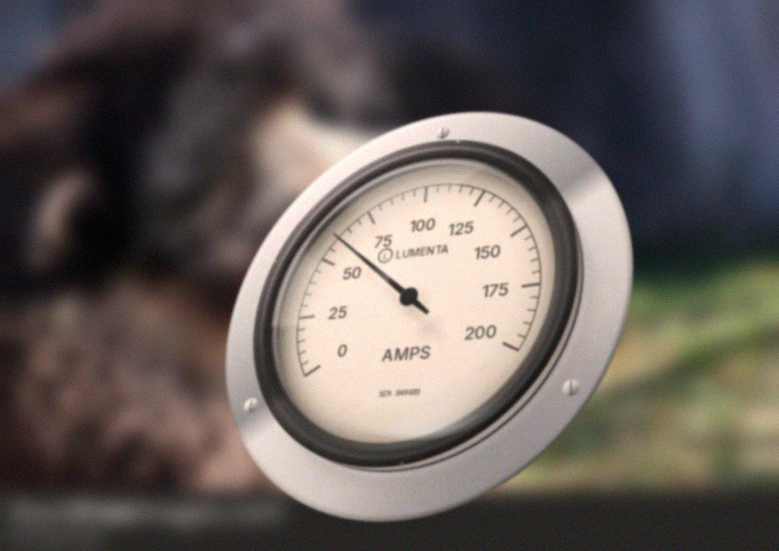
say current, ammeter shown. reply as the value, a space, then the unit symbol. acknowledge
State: 60 A
